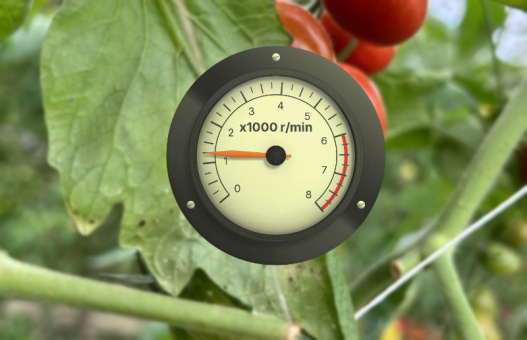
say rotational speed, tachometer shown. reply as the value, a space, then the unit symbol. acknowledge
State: 1250 rpm
